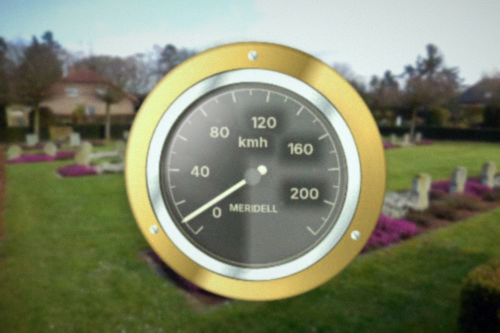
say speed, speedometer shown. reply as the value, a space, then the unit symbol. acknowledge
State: 10 km/h
